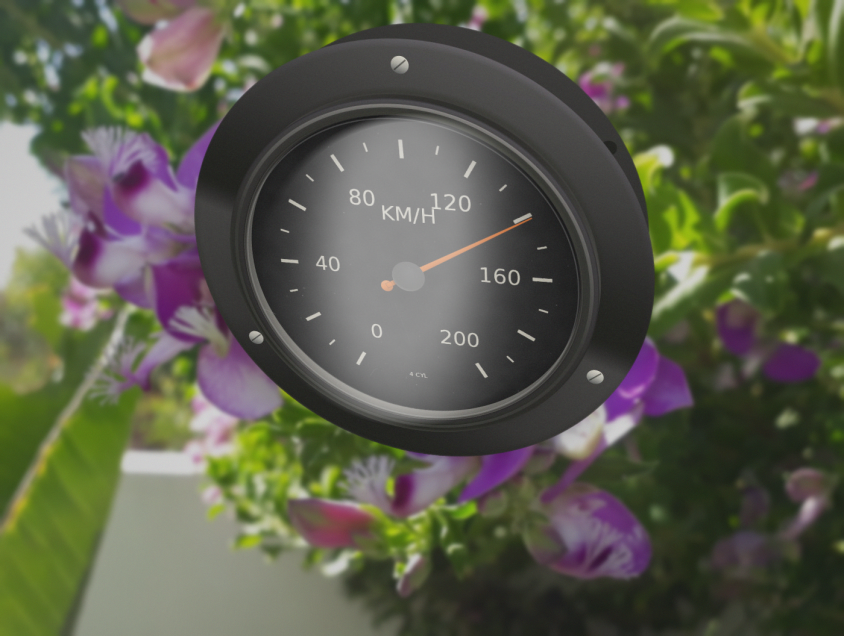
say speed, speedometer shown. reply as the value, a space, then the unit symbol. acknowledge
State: 140 km/h
